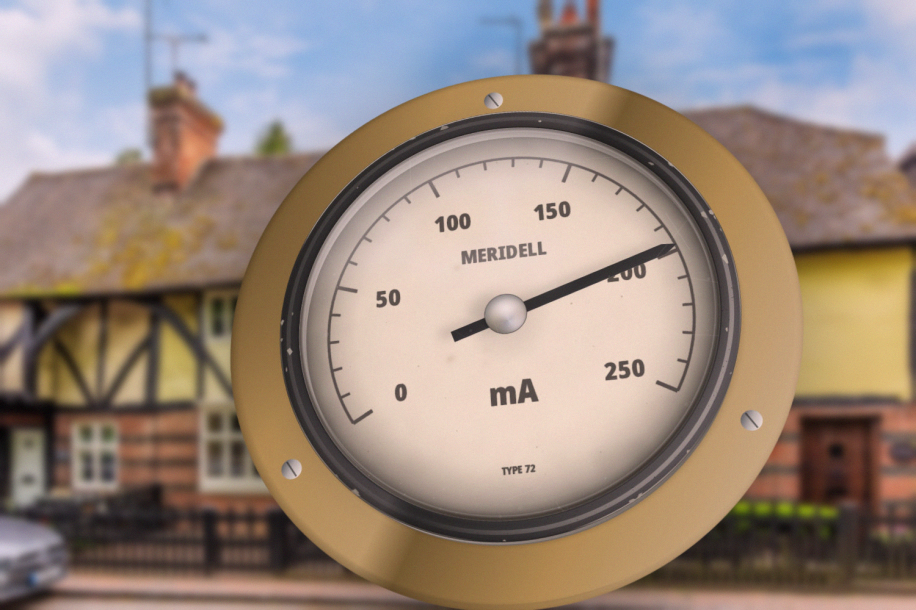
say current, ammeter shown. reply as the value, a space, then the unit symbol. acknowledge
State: 200 mA
